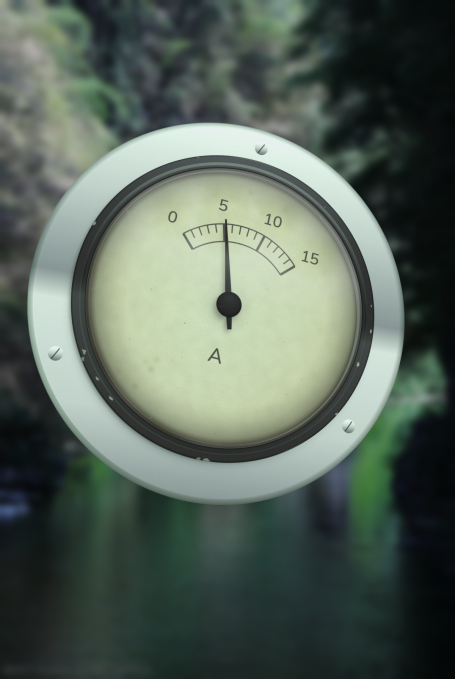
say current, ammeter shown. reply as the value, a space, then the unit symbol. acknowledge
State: 5 A
